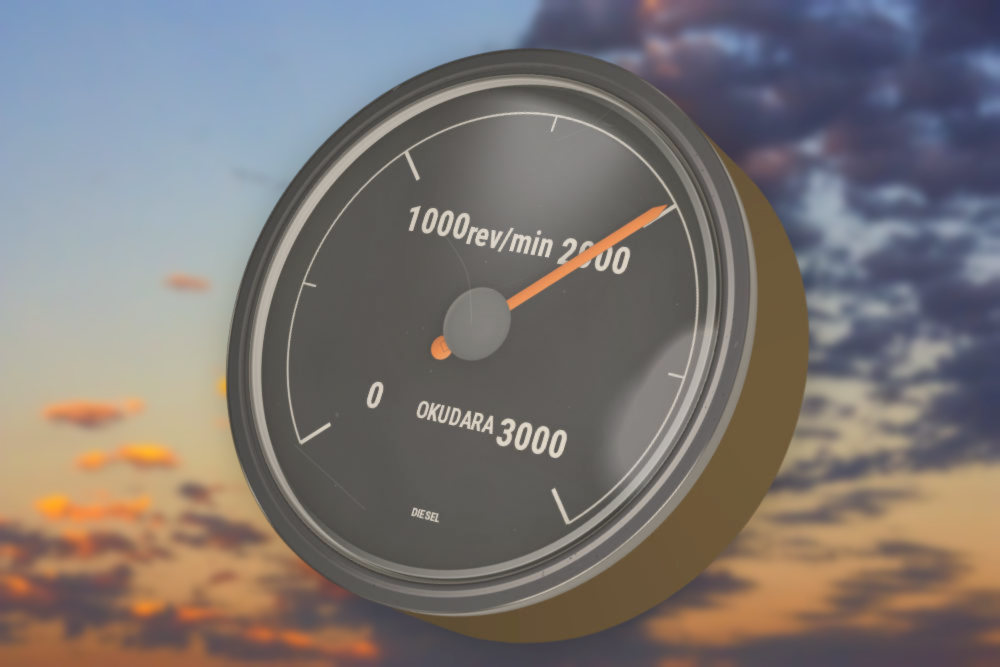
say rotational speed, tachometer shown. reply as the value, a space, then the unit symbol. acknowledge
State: 2000 rpm
